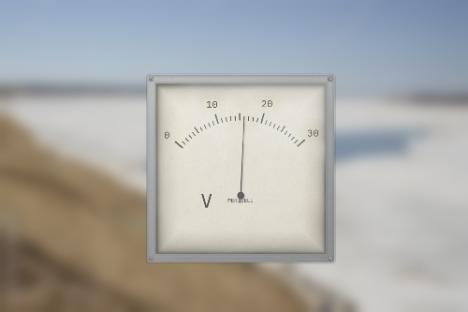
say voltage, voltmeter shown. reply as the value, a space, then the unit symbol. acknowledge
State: 16 V
